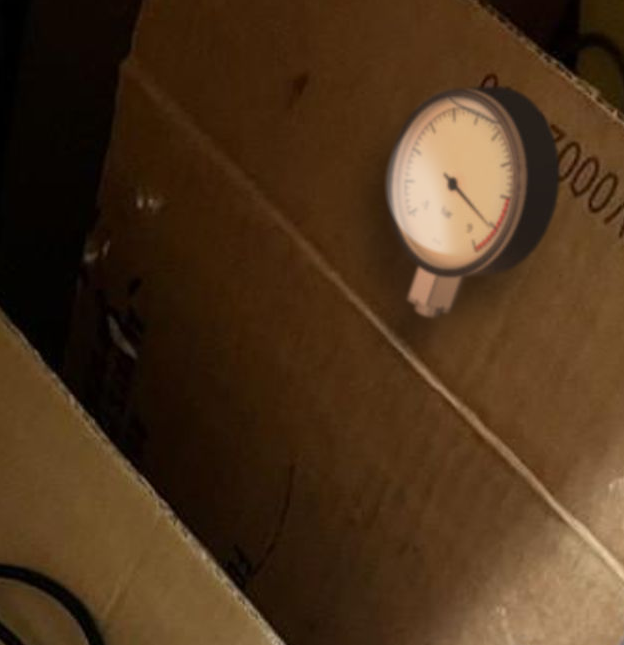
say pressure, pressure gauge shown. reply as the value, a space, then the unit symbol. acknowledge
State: 8 bar
